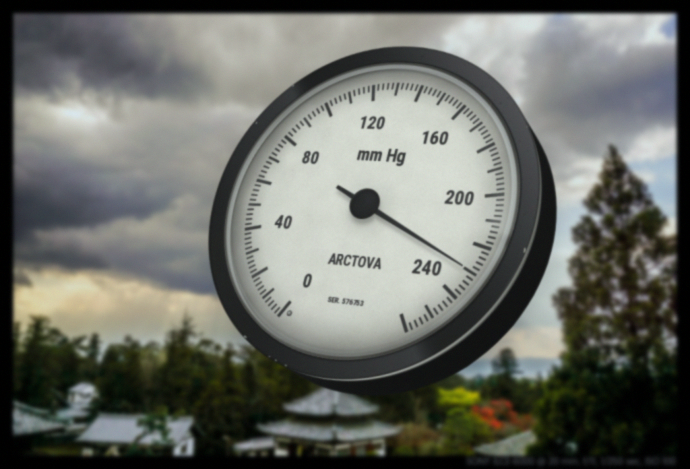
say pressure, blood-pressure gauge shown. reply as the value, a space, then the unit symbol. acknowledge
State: 230 mmHg
